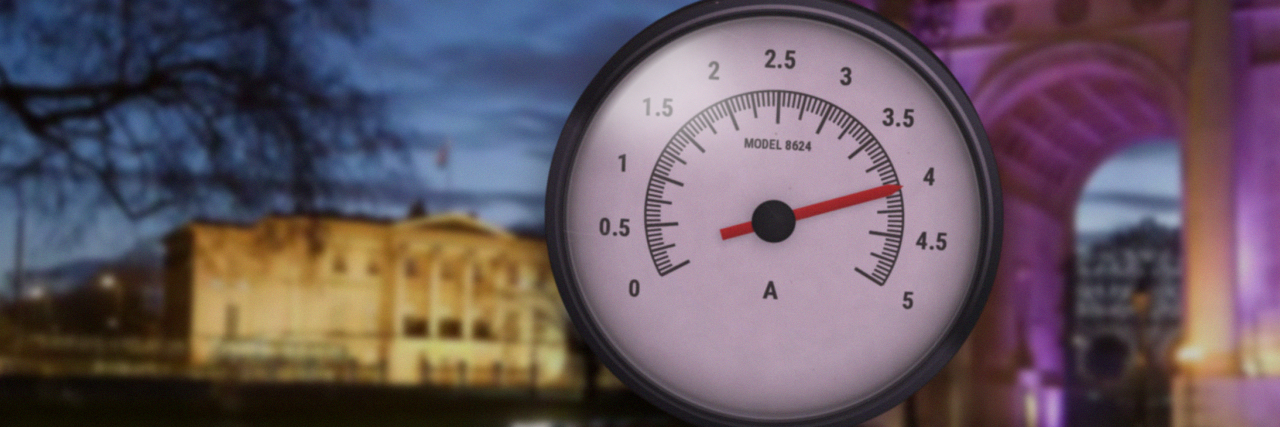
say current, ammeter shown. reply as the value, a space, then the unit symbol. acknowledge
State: 4 A
